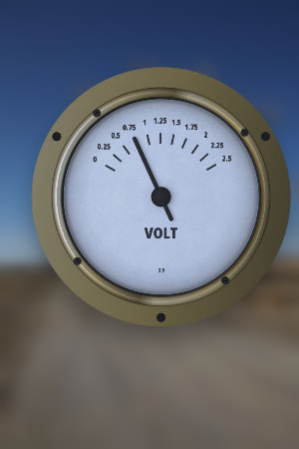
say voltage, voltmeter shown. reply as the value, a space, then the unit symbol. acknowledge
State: 0.75 V
